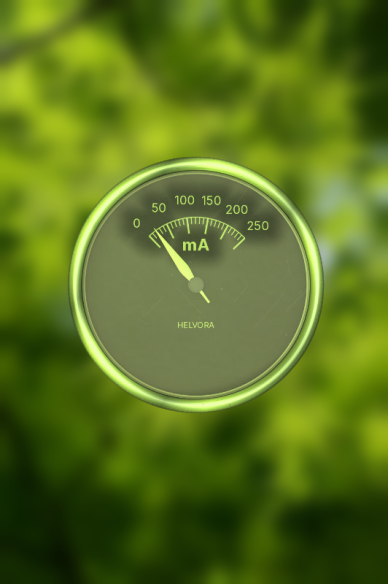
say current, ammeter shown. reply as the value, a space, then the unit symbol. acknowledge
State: 20 mA
